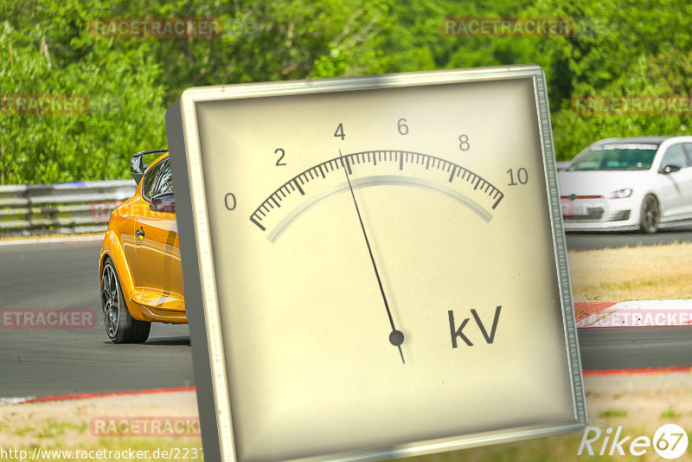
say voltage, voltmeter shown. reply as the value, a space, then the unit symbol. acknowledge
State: 3.8 kV
